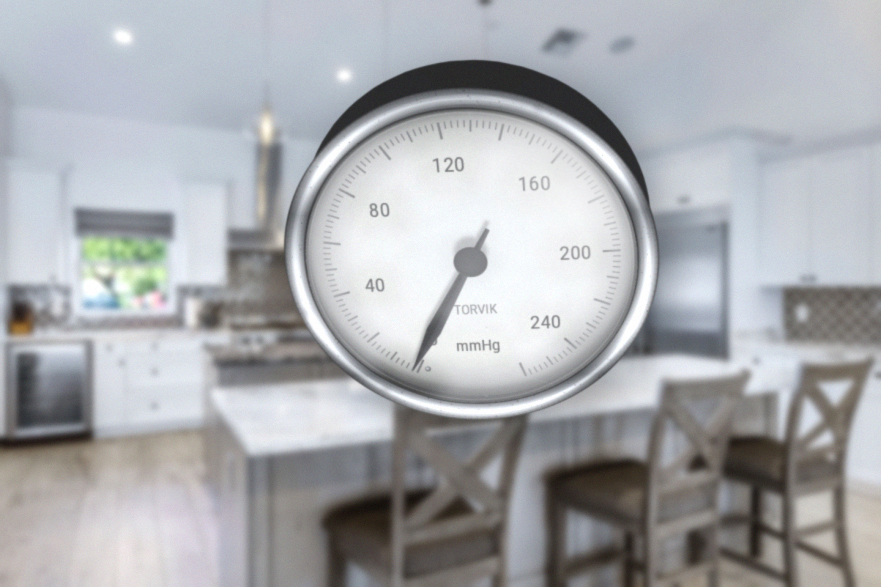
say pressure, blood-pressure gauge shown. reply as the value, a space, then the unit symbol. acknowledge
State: 2 mmHg
